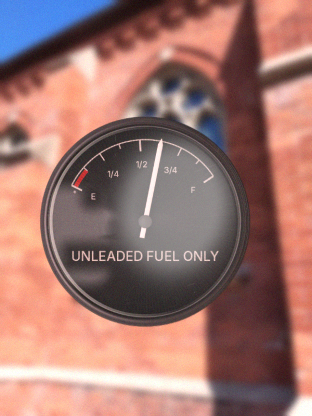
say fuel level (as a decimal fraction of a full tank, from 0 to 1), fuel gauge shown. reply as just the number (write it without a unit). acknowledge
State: 0.625
